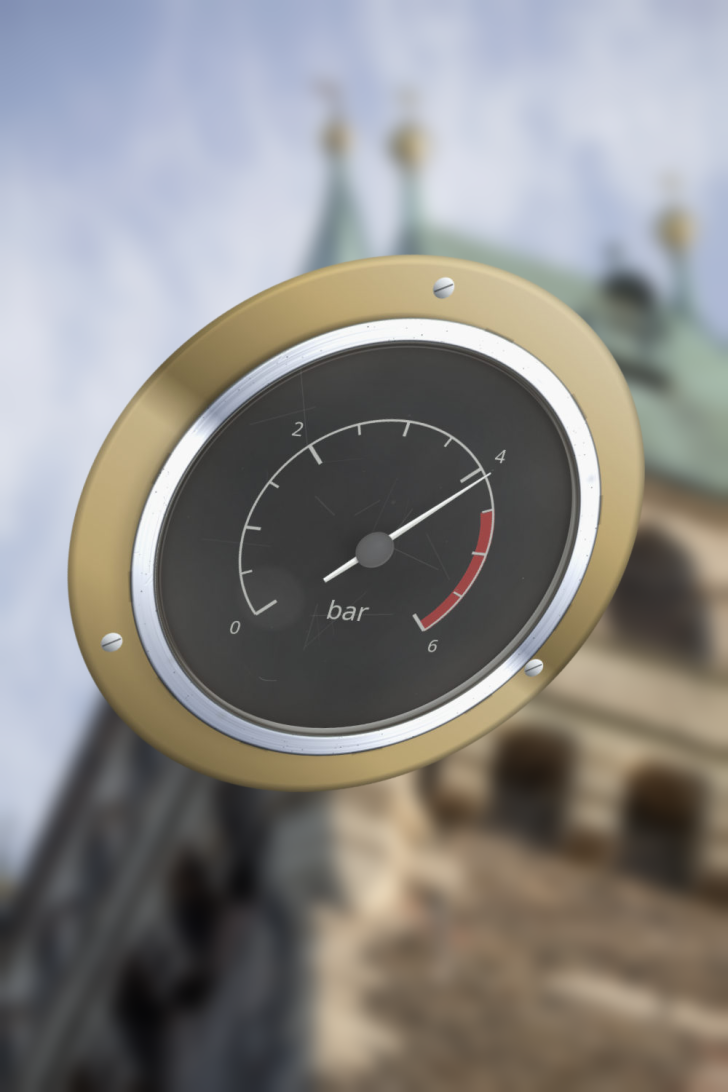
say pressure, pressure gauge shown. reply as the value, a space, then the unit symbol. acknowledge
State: 4 bar
